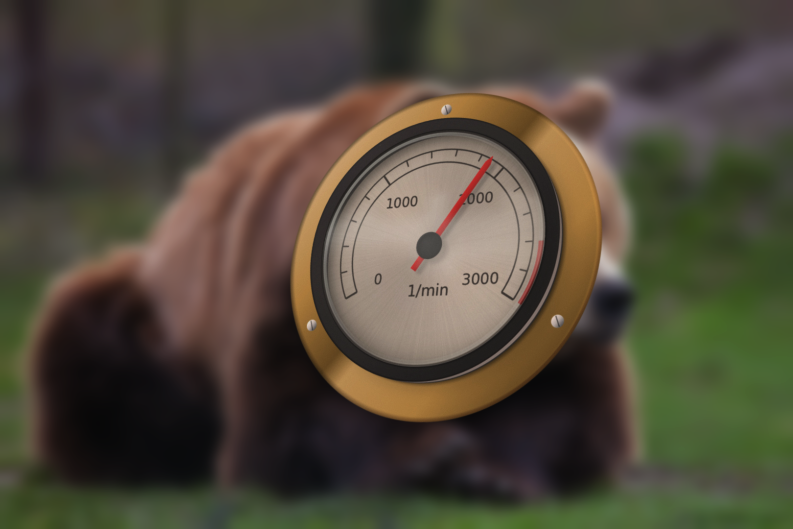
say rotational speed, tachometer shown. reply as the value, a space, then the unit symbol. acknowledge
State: 1900 rpm
